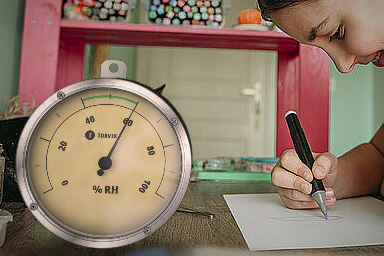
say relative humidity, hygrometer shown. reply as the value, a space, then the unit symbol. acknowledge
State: 60 %
